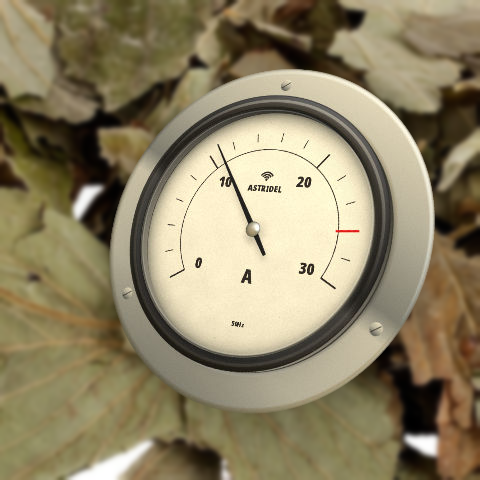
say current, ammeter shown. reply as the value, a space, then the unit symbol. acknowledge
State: 11 A
